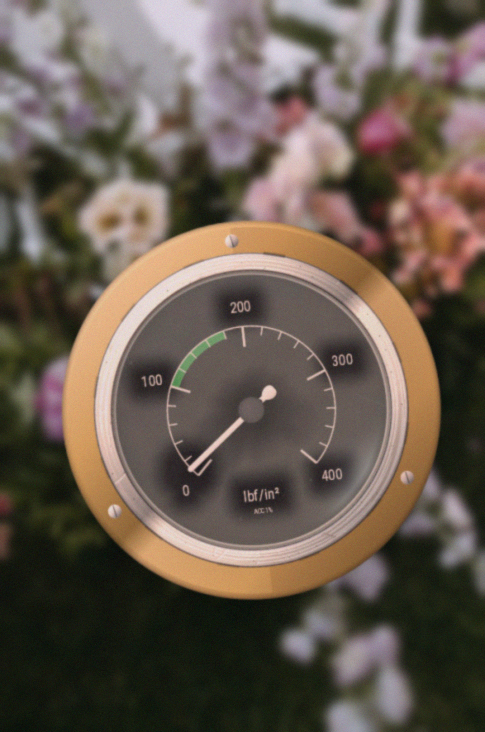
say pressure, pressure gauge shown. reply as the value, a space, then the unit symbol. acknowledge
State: 10 psi
